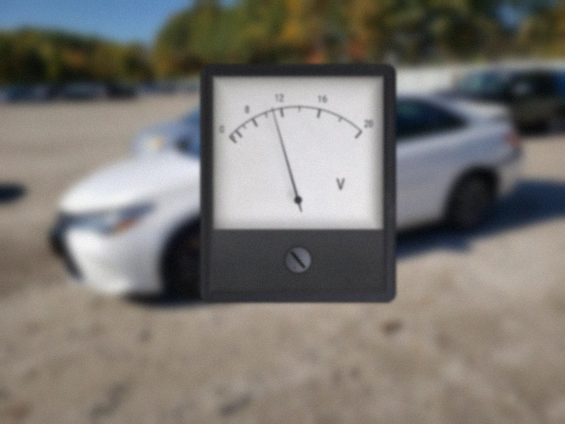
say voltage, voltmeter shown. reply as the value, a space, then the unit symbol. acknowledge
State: 11 V
